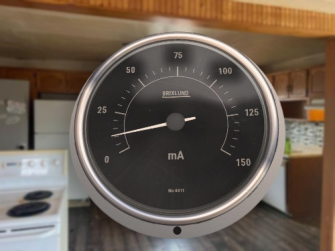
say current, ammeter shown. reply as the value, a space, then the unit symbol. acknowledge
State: 10 mA
